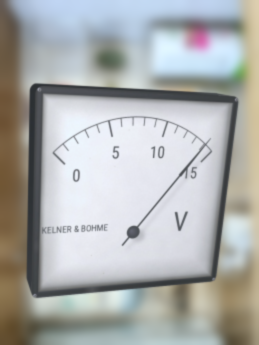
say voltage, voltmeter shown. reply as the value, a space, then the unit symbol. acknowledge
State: 14 V
